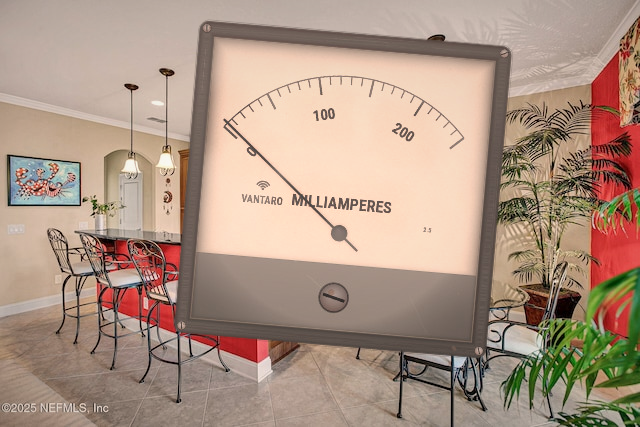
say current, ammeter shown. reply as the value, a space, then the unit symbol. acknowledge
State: 5 mA
